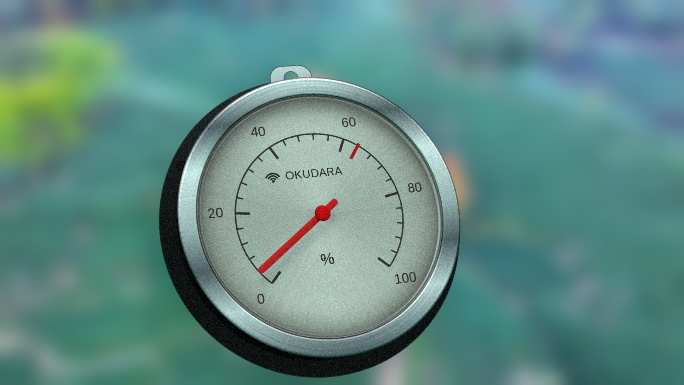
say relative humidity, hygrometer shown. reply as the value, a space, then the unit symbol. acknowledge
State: 4 %
